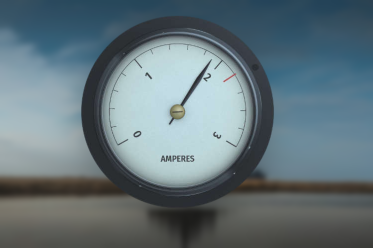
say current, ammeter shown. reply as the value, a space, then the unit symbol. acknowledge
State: 1.9 A
